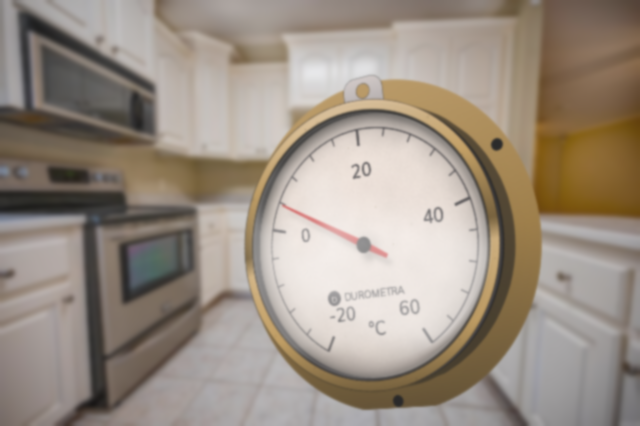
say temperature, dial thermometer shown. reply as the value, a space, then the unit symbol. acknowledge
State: 4 °C
